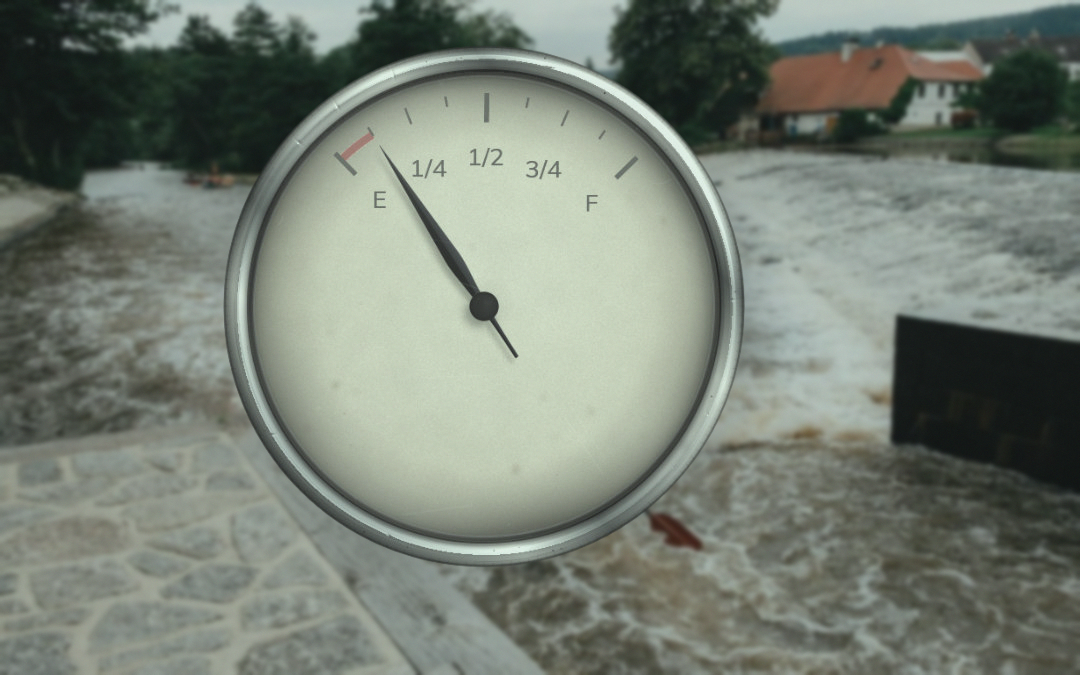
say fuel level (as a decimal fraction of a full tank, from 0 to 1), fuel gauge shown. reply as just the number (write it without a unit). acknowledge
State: 0.125
